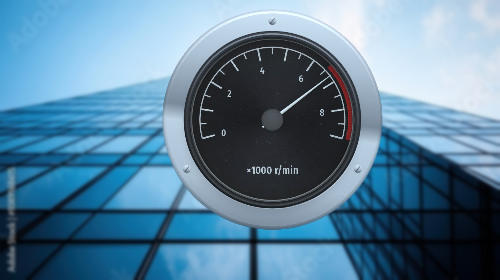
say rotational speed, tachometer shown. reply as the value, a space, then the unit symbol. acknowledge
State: 6750 rpm
